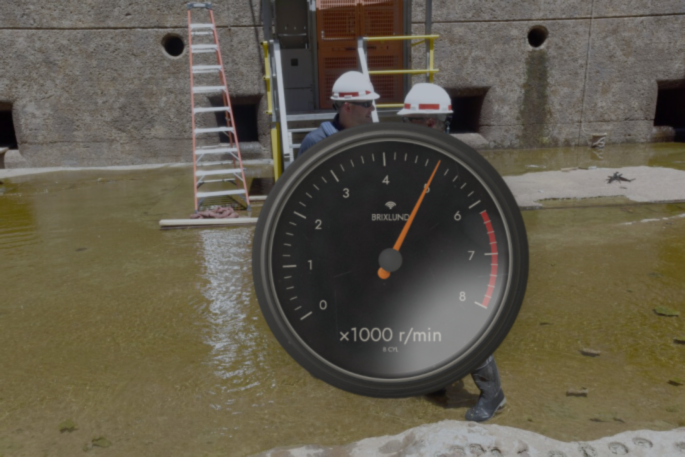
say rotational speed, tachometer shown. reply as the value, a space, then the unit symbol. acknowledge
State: 5000 rpm
